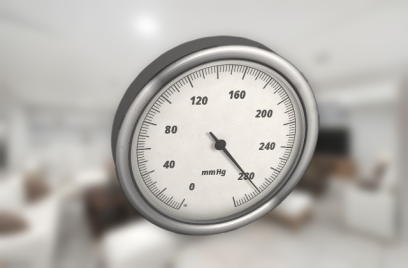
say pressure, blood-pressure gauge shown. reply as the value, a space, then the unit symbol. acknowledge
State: 280 mmHg
